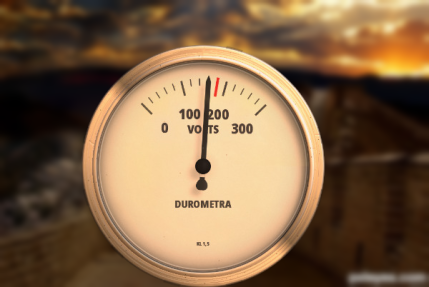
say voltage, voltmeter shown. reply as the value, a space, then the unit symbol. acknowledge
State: 160 V
